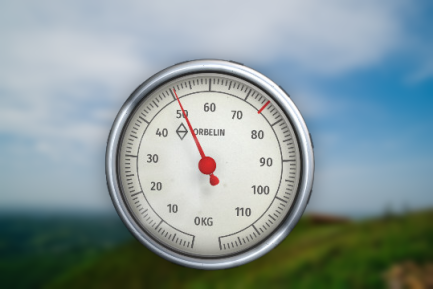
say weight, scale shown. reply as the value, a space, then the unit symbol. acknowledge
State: 51 kg
